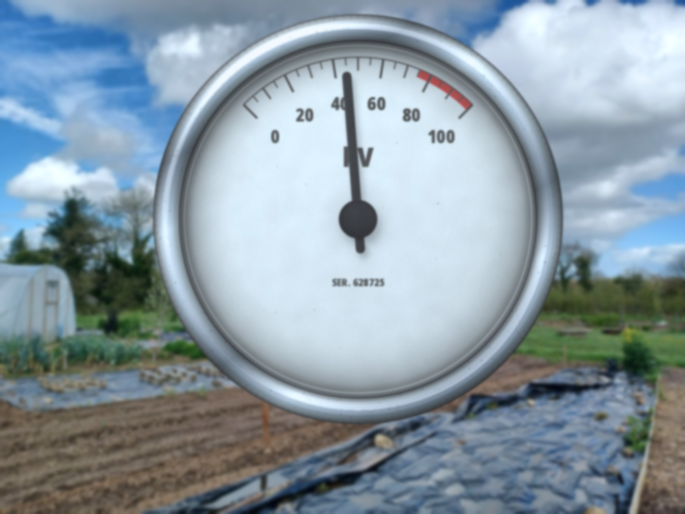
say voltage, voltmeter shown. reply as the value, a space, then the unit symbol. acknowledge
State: 45 kV
